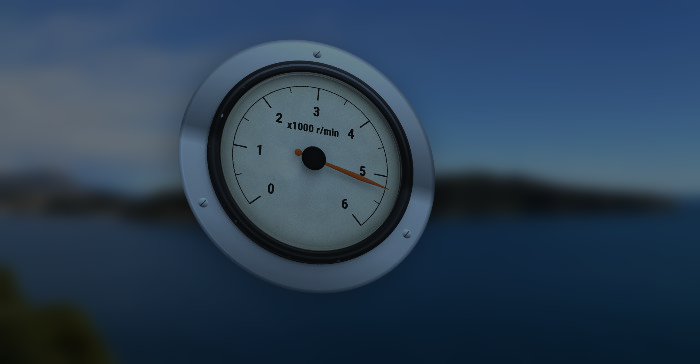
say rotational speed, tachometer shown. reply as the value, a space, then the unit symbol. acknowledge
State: 5250 rpm
